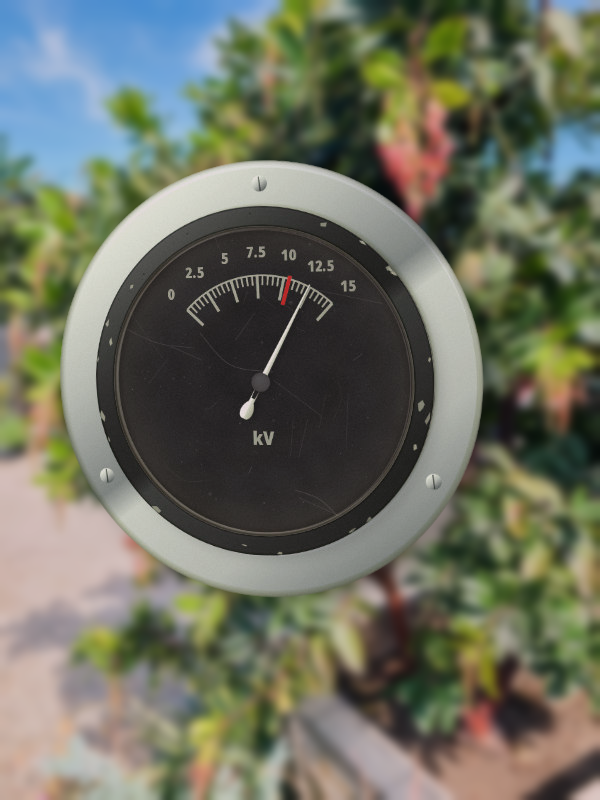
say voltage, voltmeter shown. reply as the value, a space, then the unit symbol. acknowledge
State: 12.5 kV
